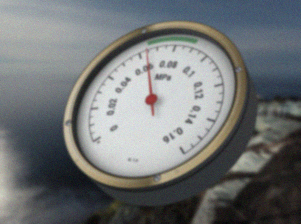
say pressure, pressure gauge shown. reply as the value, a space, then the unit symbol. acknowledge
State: 0.065 MPa
